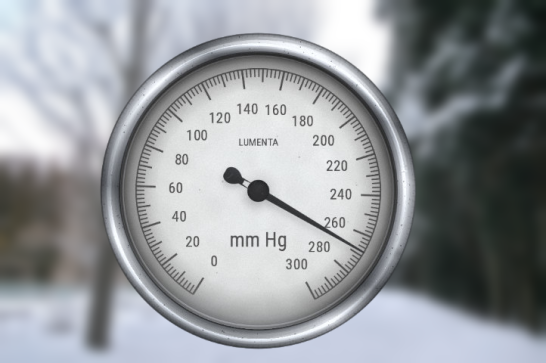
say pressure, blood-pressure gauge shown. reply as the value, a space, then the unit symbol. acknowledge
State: 268 mmHg
